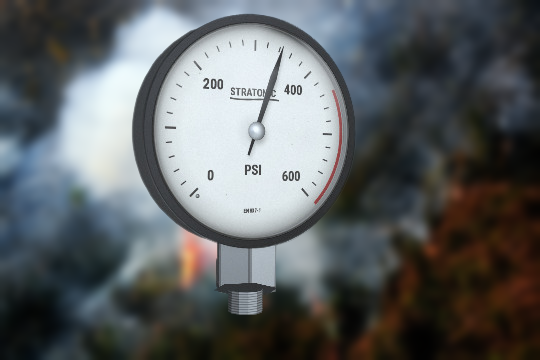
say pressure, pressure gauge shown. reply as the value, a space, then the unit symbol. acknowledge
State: 340 psi
